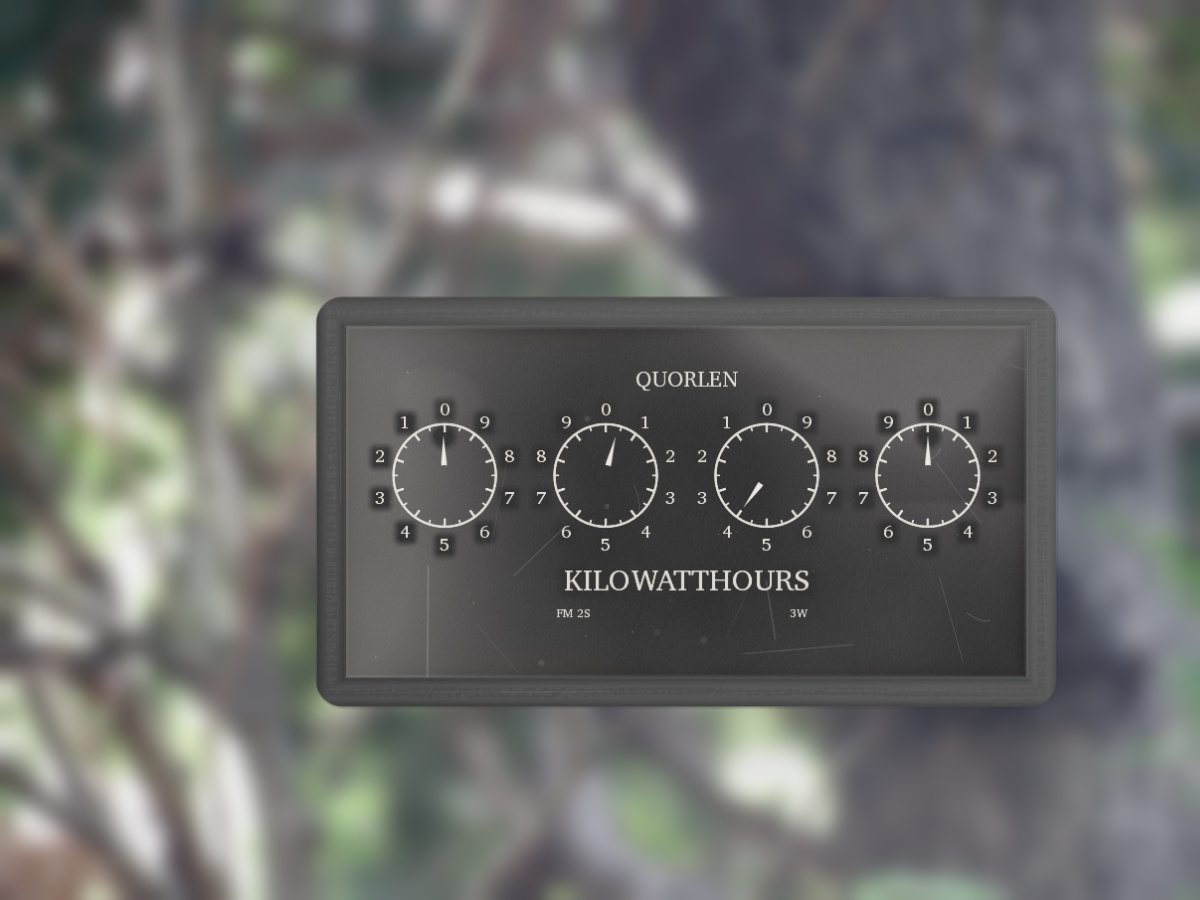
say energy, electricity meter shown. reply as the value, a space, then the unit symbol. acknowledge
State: 40 kWh
